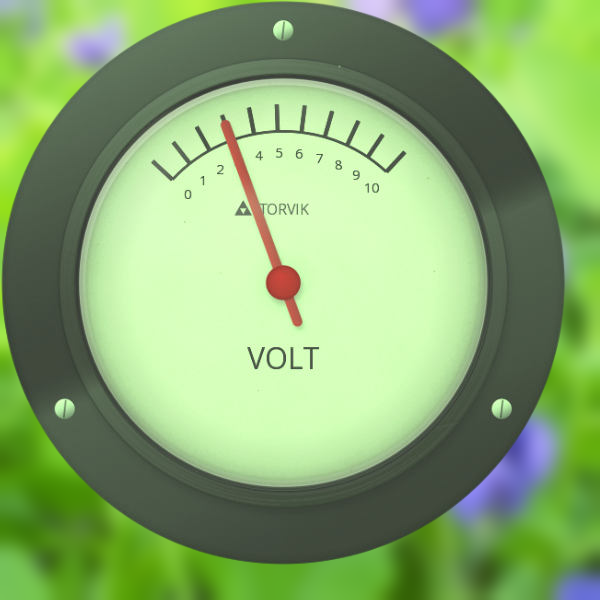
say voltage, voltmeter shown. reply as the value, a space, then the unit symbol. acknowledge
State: 3 V
